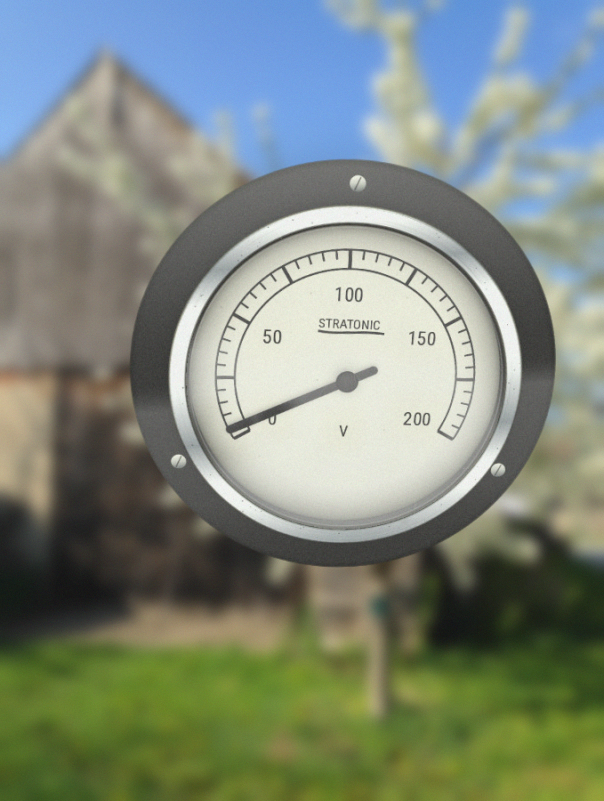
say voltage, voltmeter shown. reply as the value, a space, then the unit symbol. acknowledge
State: 5 V
